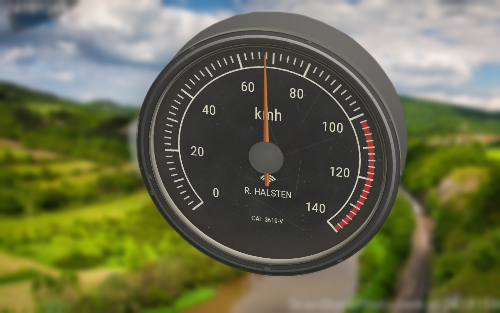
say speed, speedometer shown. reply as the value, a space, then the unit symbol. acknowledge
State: 68 km/h
